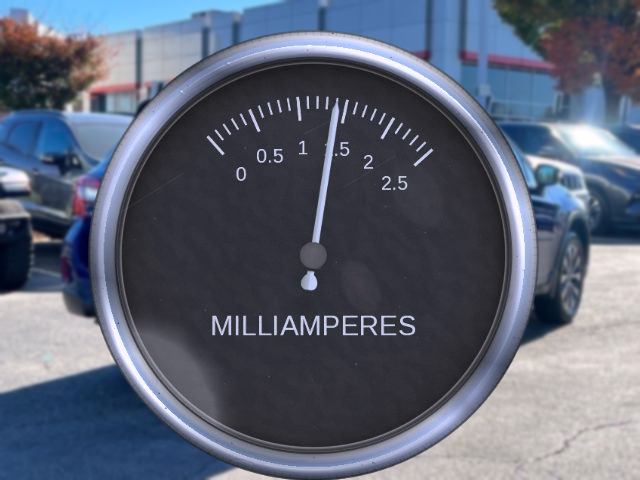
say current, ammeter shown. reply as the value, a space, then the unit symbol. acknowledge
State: 1.4 mA
